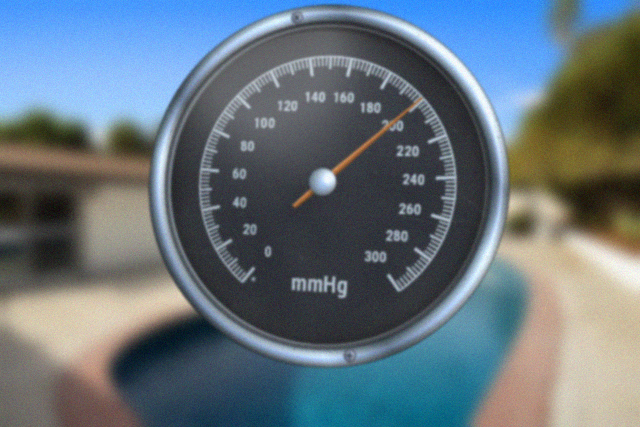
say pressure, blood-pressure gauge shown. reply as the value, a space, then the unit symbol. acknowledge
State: 200 mmHg
